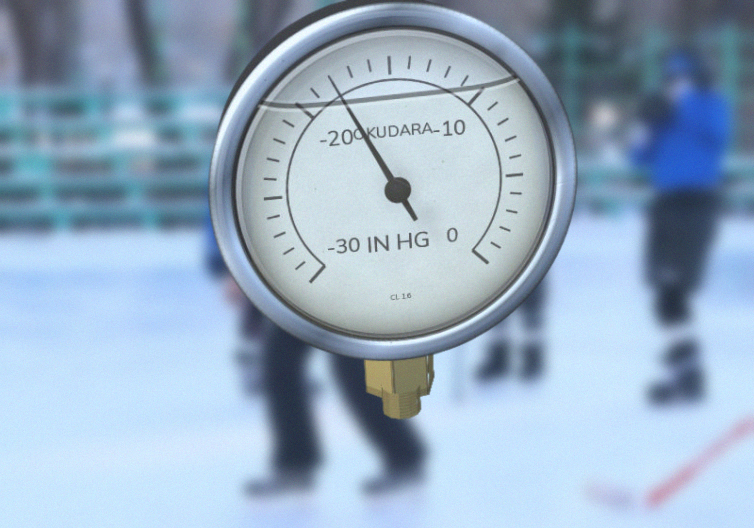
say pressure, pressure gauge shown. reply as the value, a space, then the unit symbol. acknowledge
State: -18 inHg
